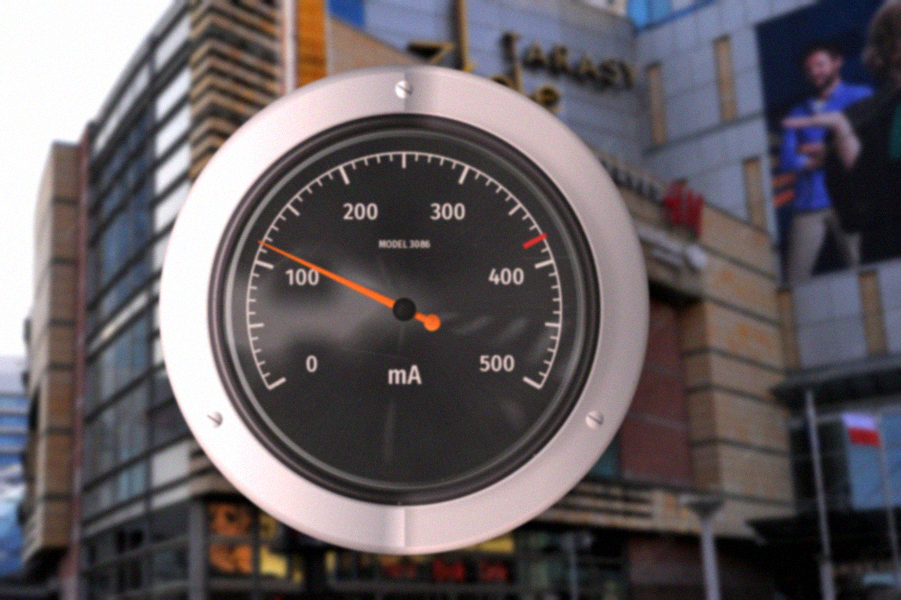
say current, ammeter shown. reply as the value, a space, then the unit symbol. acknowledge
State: 115 mA
